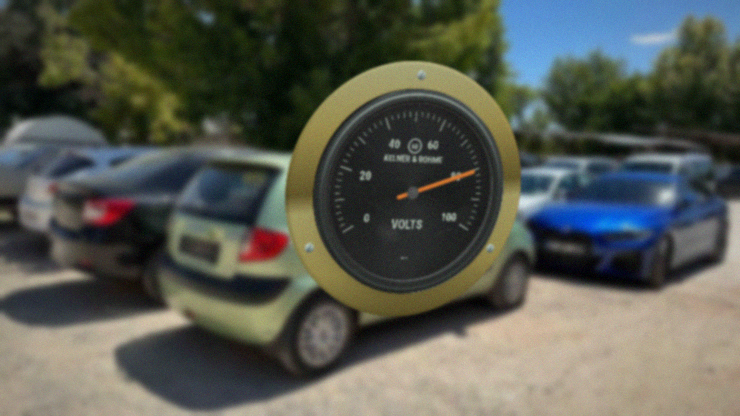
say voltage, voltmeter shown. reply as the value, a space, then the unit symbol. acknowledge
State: 80 V
